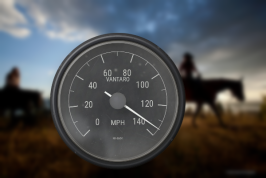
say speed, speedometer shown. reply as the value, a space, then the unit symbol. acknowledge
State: 135 mph
